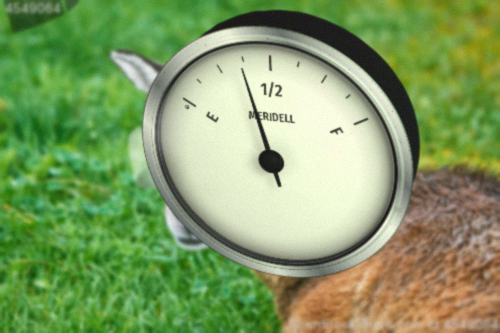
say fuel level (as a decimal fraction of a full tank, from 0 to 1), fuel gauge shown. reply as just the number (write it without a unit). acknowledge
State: 0.375
